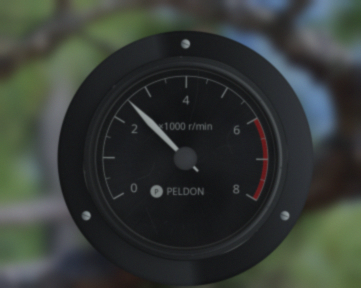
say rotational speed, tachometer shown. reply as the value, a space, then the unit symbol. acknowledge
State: 2500 rpm
